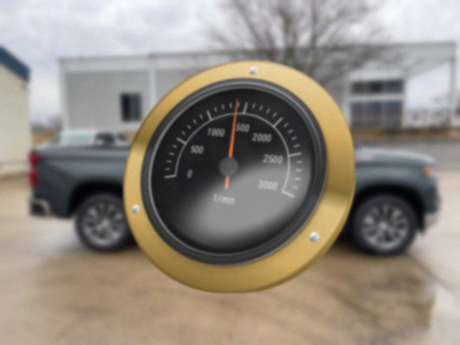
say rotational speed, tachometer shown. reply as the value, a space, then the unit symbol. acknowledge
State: 1400 rpm
